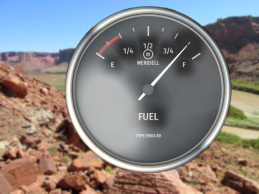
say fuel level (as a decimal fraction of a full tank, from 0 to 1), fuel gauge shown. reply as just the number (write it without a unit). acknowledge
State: 0.875
